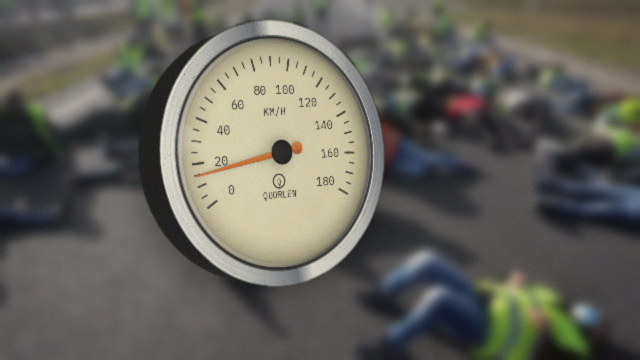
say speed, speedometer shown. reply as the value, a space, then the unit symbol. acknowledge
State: 15 km/h
